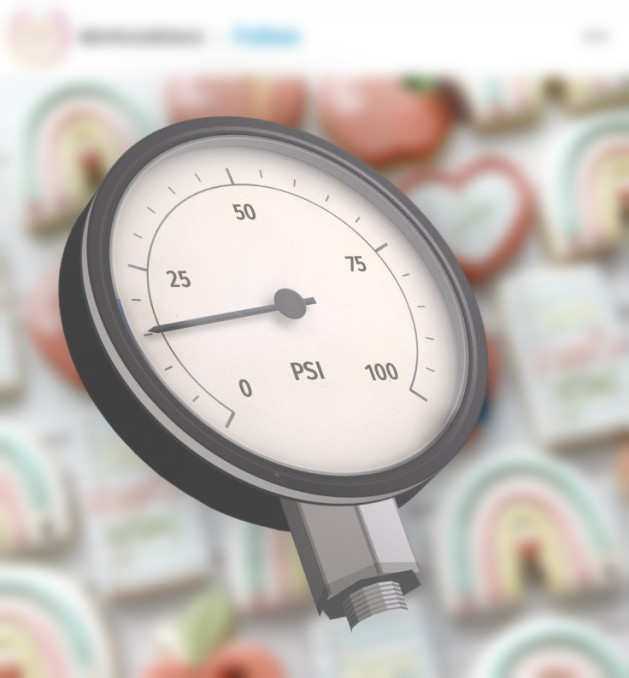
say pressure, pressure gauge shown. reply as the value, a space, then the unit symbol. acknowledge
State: 15 psi
